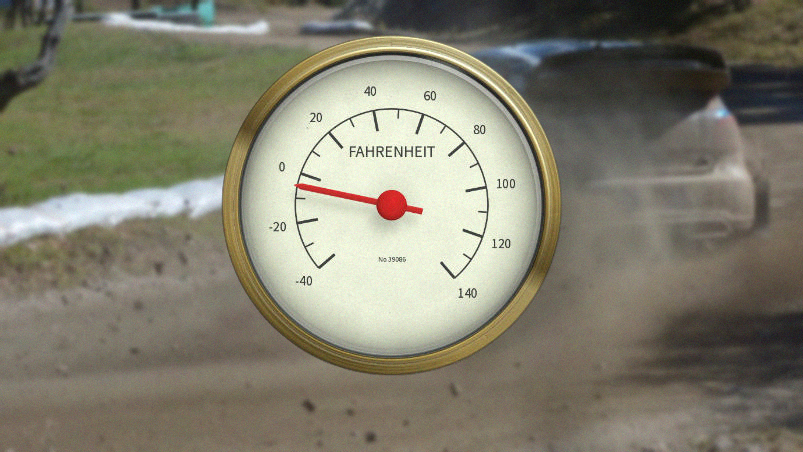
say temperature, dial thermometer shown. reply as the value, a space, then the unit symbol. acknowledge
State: -5 °F
